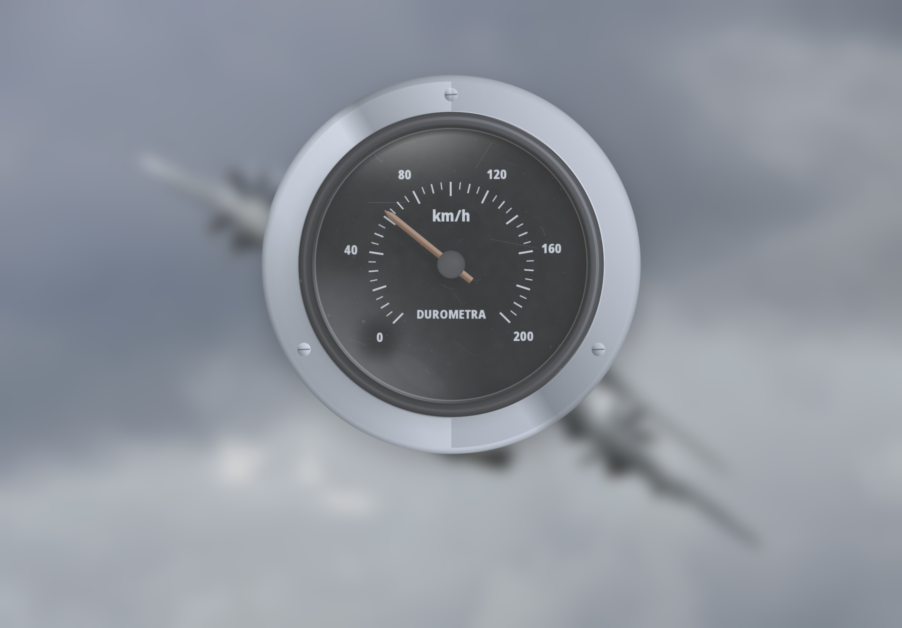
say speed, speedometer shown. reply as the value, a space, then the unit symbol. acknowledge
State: 62.5 km/h
